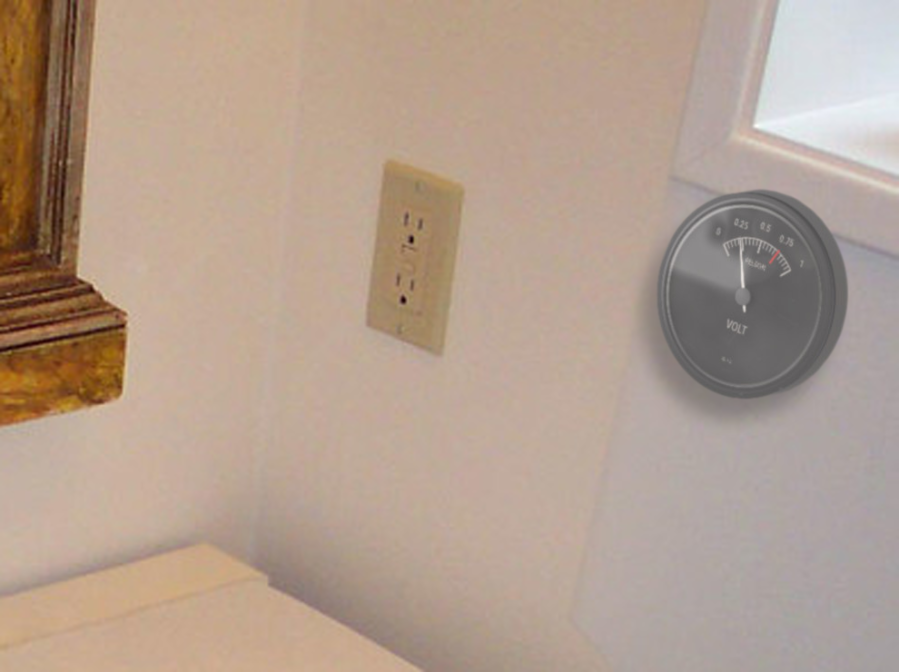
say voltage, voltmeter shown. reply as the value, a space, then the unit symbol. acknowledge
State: 0.25 V
